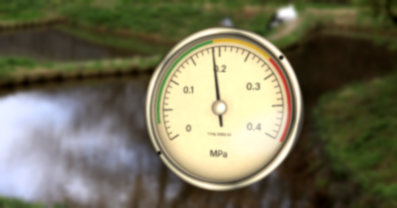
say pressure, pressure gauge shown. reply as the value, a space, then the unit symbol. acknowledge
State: 0.19 MPa
